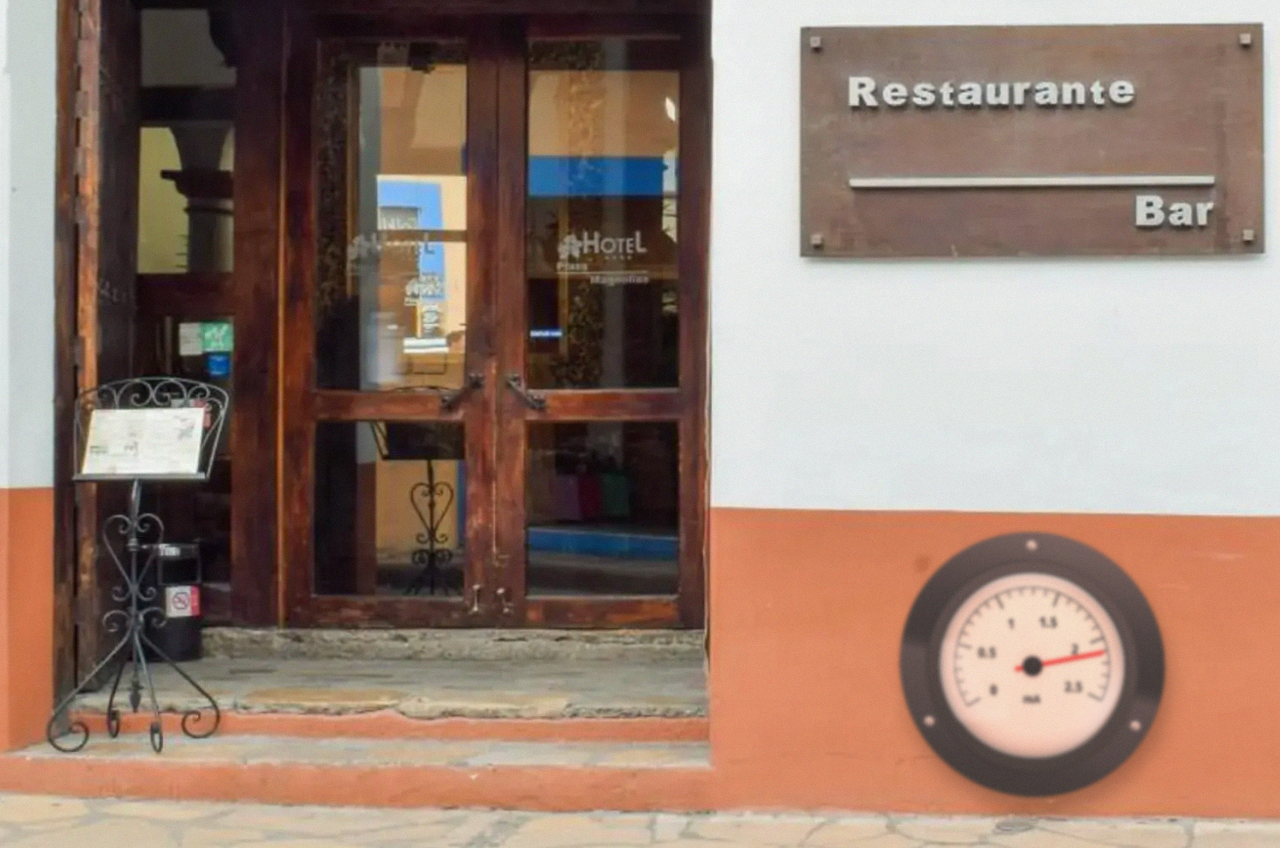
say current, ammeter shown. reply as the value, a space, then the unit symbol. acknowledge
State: 2.1 mA
